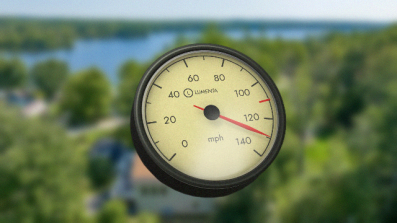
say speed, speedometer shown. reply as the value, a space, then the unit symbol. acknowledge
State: 130 mph
